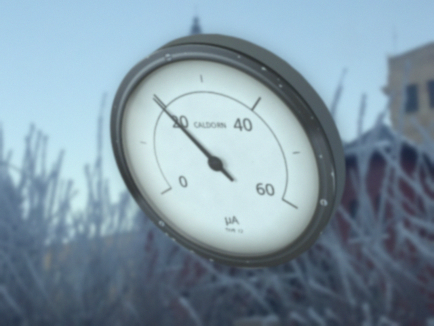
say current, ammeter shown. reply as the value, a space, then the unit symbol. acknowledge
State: 20 µA
